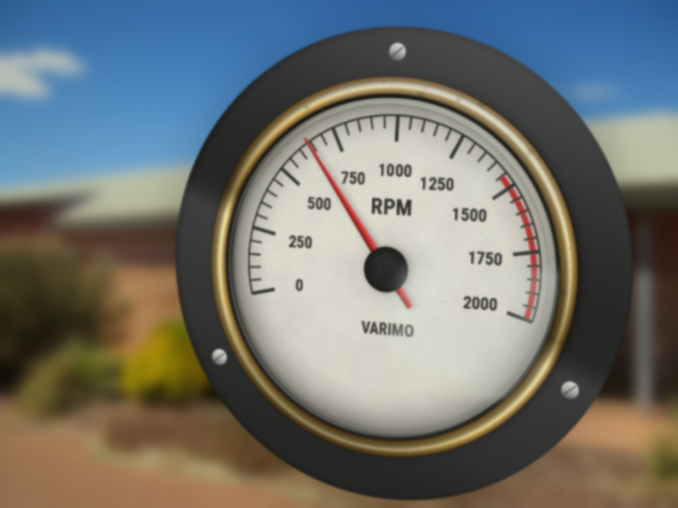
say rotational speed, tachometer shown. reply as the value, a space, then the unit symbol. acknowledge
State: 650 rpm
